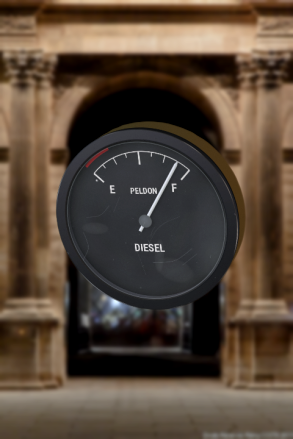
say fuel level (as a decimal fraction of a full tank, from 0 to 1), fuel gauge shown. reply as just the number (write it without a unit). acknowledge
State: 0.875
